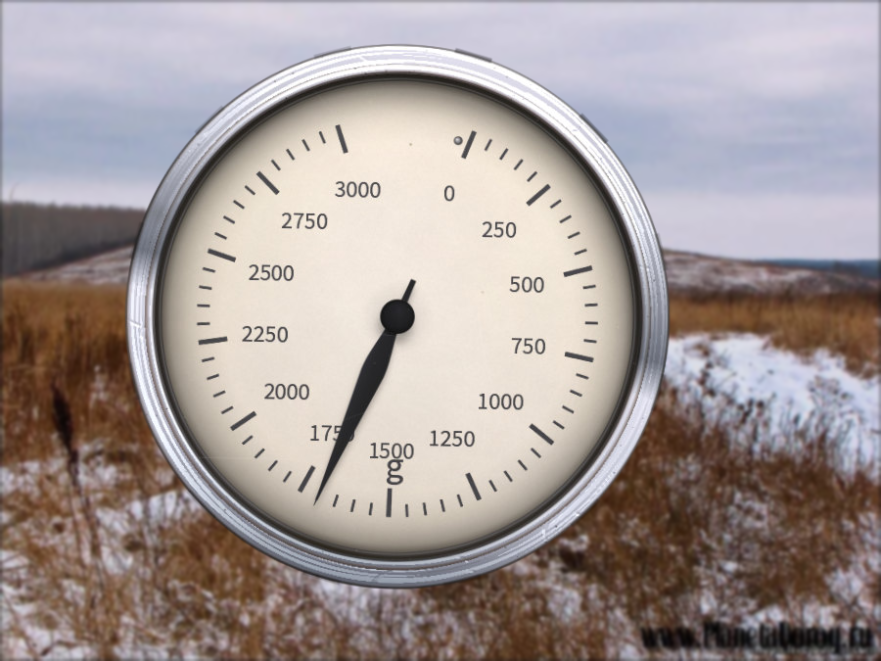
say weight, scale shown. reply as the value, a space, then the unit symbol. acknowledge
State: 1700 g
